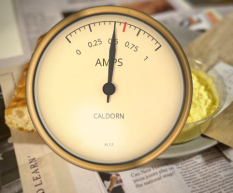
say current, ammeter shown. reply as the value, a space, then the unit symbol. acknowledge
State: 0.5 A
